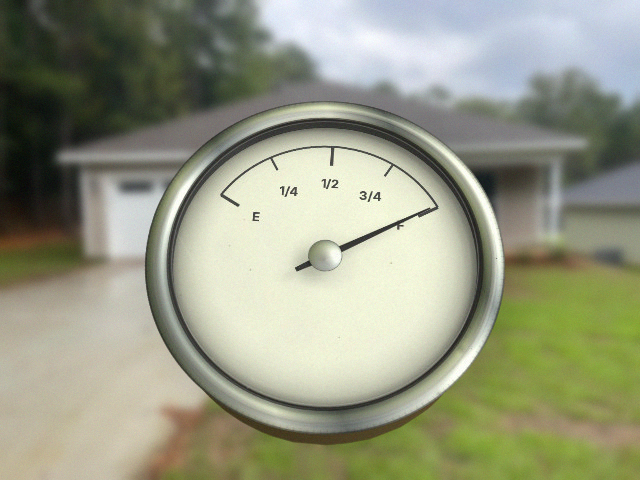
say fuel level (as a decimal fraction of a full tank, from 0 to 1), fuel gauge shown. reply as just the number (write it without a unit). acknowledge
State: 1
